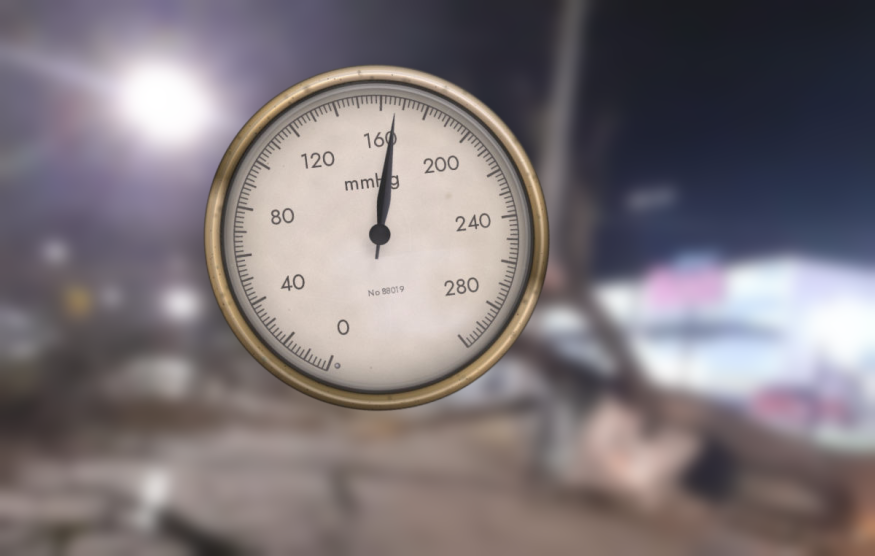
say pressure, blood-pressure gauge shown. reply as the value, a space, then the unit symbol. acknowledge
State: 166 mmHg
